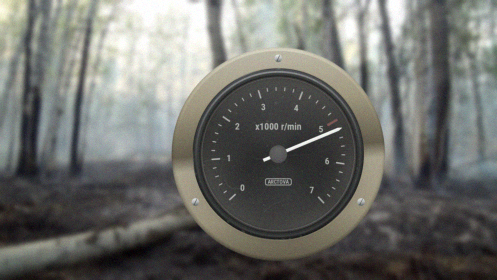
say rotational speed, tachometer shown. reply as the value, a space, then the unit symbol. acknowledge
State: 5200 rpm
